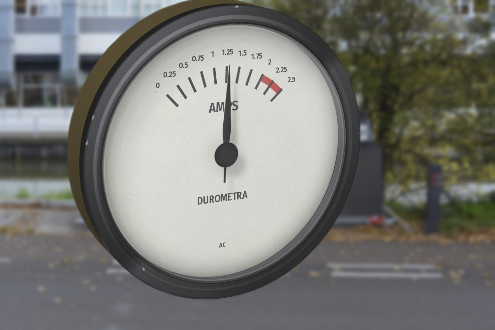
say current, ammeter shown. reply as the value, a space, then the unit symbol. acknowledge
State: 1.25 A
